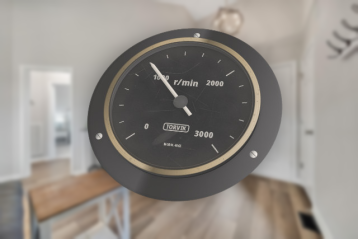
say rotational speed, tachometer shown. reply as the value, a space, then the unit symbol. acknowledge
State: 1000 rpm
